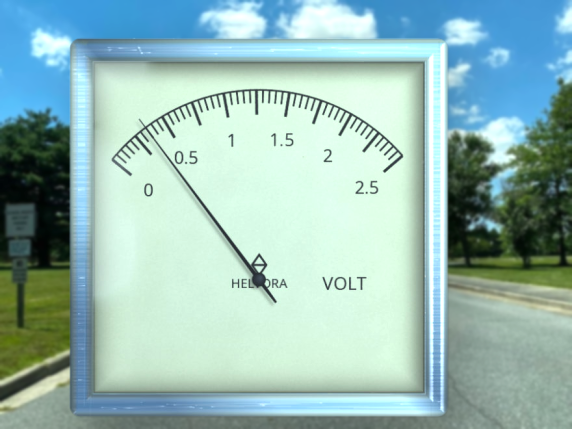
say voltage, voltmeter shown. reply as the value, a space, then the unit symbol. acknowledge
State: 0.35 V
